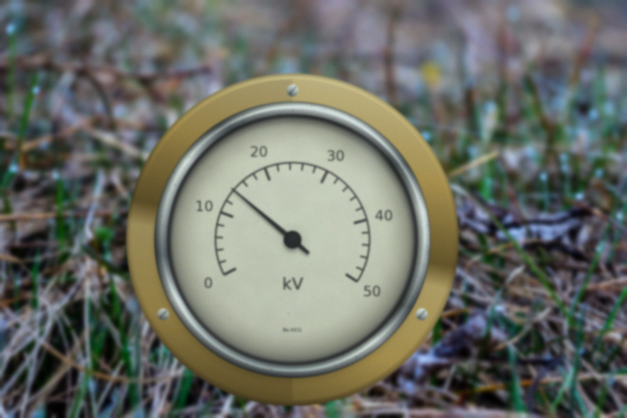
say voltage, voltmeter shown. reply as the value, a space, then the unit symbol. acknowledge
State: 14 kV
